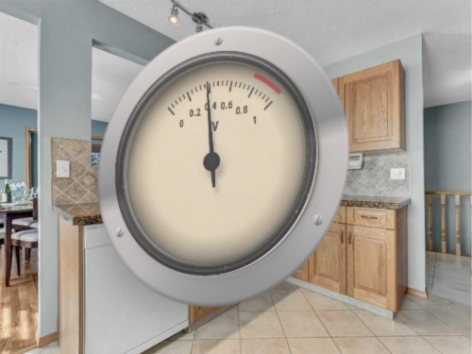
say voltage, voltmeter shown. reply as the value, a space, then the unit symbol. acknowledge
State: 0.4 V
